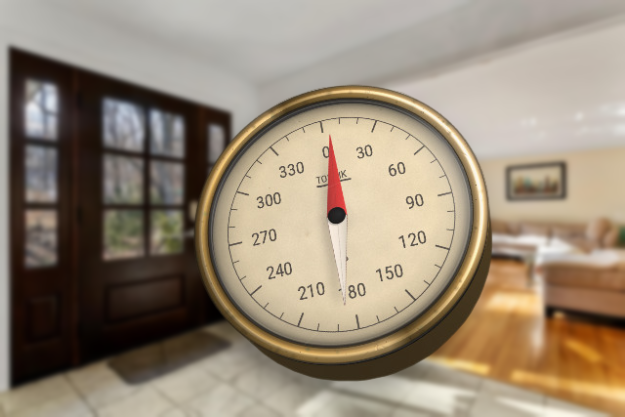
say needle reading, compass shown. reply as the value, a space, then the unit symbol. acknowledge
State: 5 °
